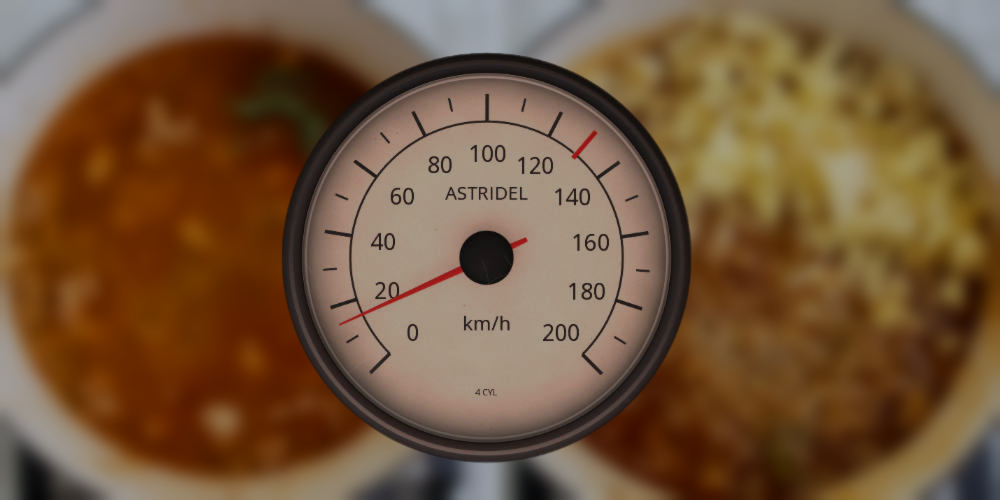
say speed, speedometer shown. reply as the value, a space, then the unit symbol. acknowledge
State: 15 km/h
